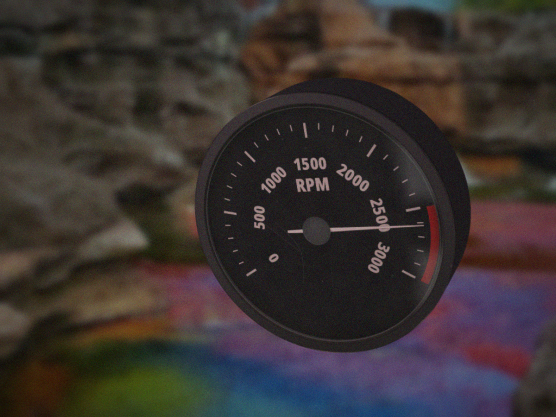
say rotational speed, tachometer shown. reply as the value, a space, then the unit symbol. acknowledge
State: 2600 rpm
